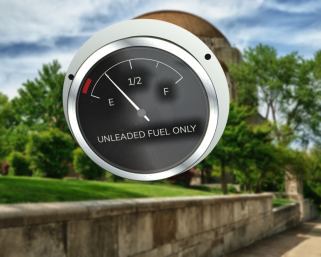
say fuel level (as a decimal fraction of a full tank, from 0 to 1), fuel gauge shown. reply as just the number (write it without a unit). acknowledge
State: 0.25
